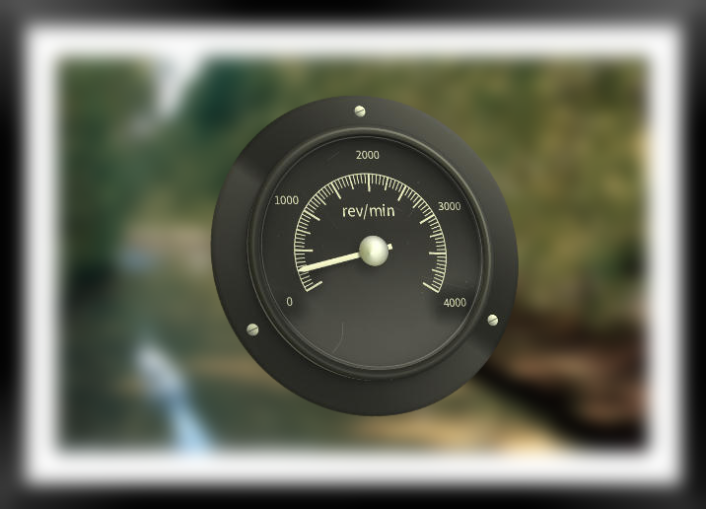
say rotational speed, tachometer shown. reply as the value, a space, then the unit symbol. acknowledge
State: 250 rpm
